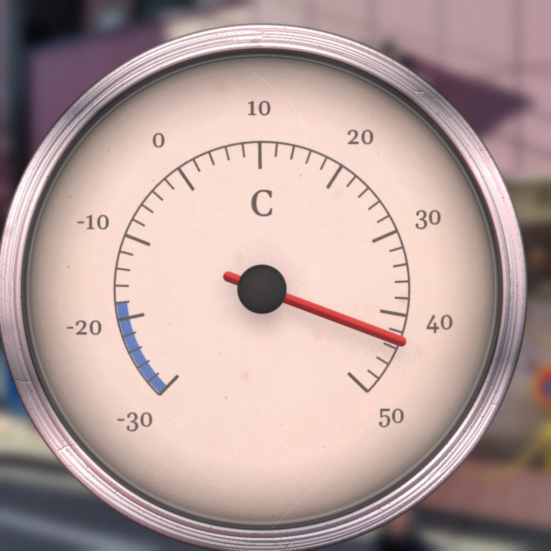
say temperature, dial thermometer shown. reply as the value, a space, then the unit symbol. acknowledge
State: 43 °C
